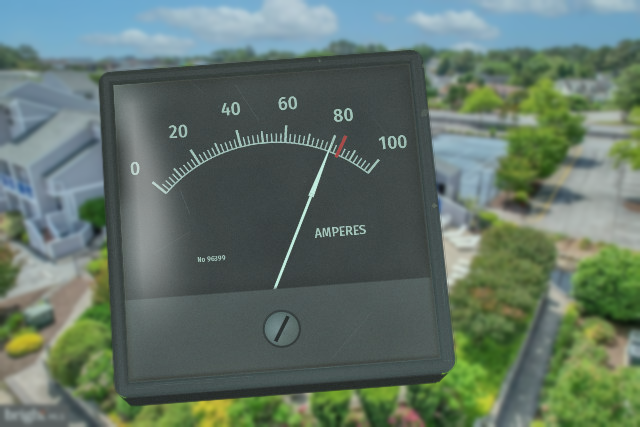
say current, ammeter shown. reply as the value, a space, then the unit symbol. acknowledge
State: 80 A
